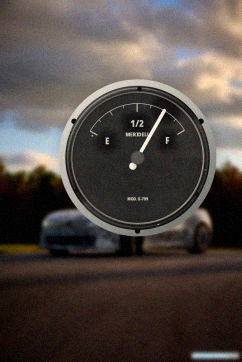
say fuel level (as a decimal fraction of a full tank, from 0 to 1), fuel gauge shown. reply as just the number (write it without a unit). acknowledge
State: 0.75
